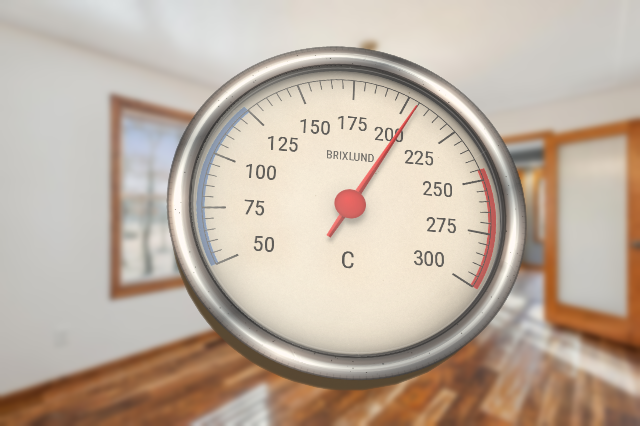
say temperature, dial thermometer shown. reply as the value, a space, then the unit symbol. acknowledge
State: 205 °C
